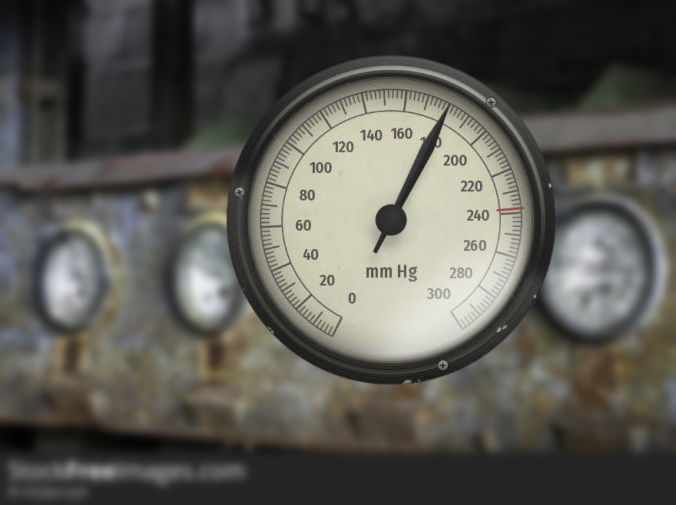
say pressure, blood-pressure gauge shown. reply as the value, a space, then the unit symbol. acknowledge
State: 180 mmHg
